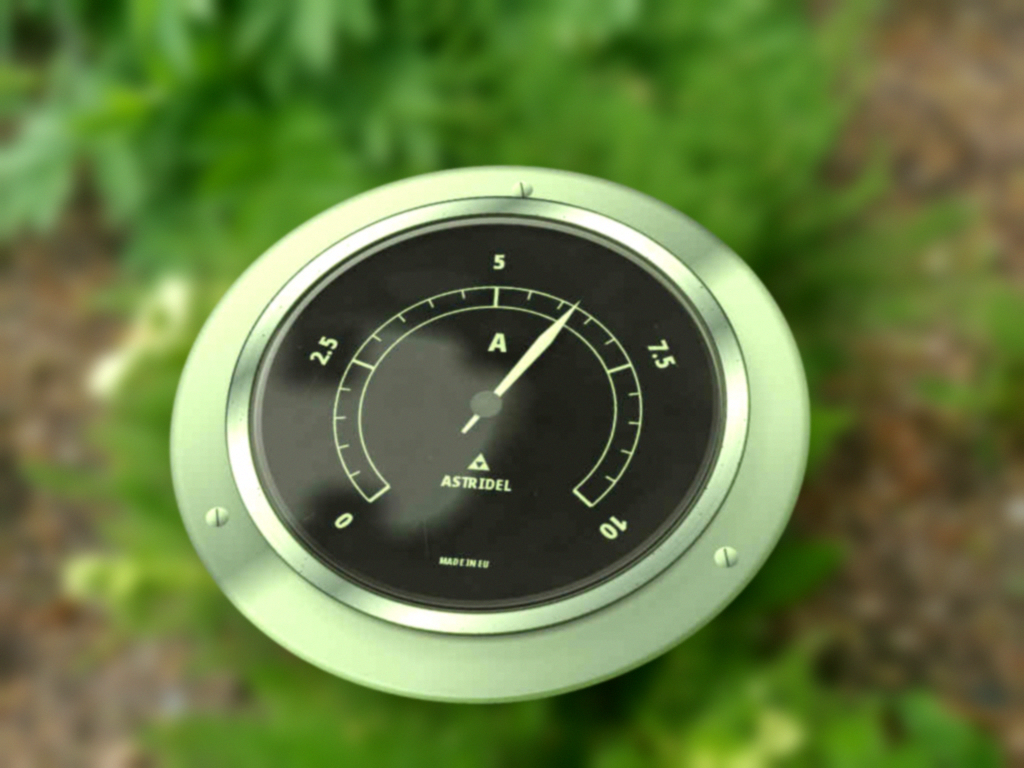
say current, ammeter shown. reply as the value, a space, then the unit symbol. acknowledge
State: 6.25 A
